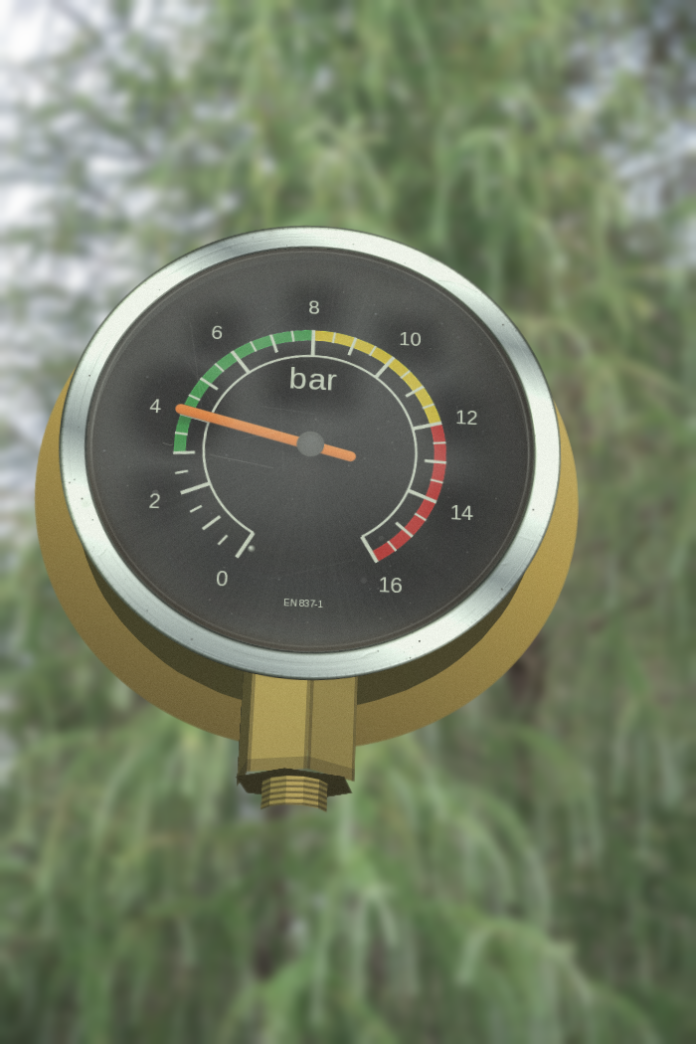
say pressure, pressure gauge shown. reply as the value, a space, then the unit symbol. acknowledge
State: 4 bar
